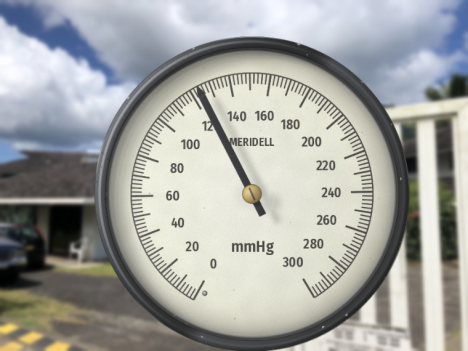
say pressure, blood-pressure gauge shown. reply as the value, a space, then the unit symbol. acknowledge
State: 124 mmHg
